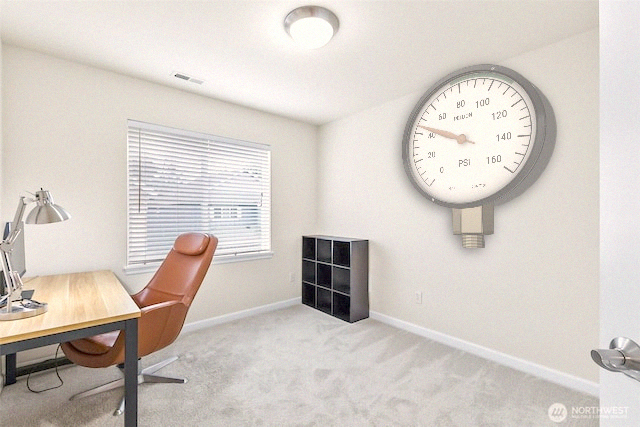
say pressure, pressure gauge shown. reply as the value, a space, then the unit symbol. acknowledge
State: 45 psi
